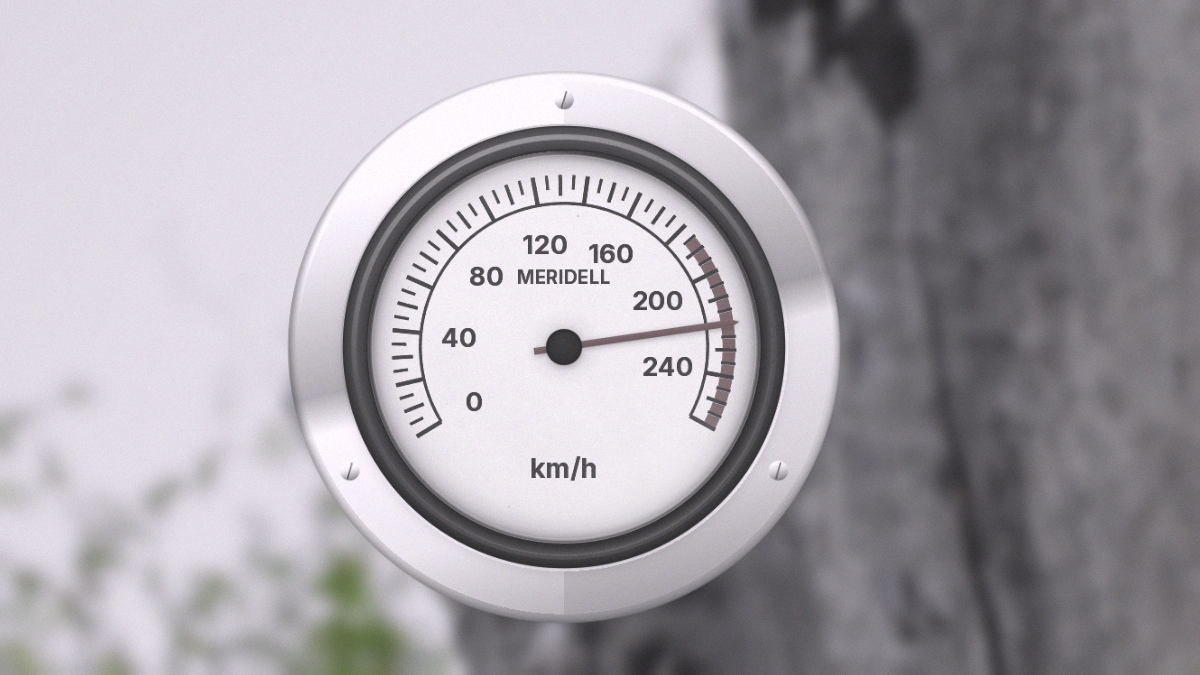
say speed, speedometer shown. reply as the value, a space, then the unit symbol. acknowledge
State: 220 km/h
